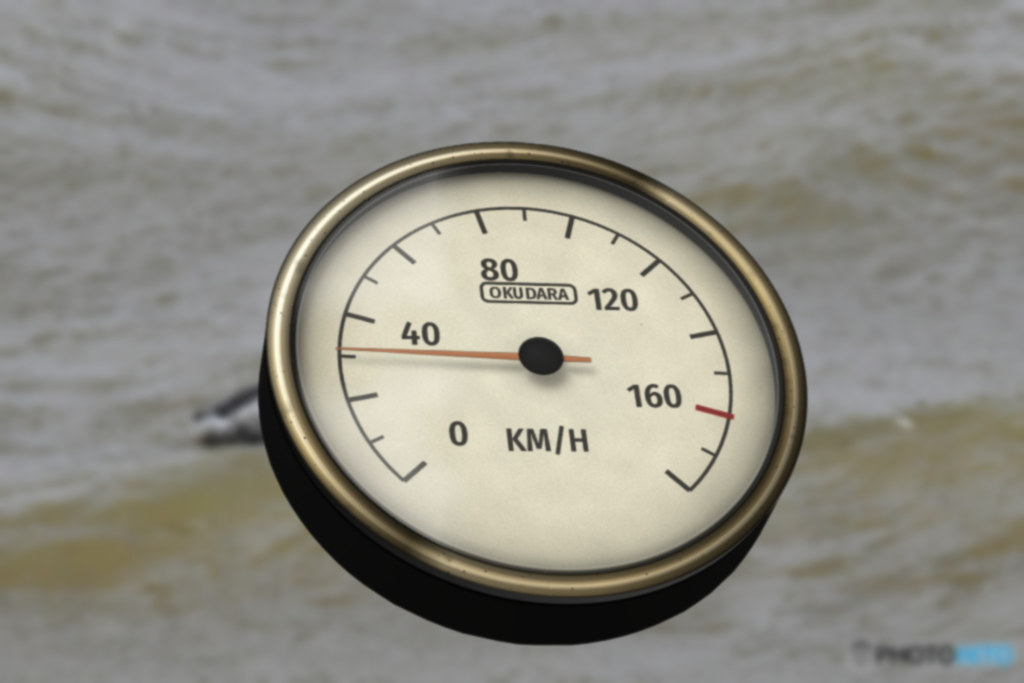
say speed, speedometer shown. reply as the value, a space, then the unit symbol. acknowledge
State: 30 km/h
